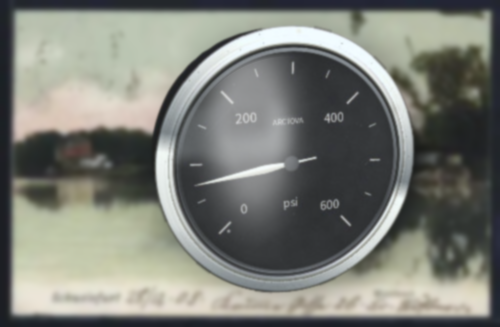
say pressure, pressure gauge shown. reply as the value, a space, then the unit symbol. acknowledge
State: 75 psi
